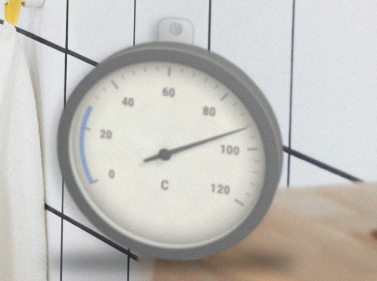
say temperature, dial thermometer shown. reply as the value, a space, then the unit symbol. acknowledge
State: 92 °C
